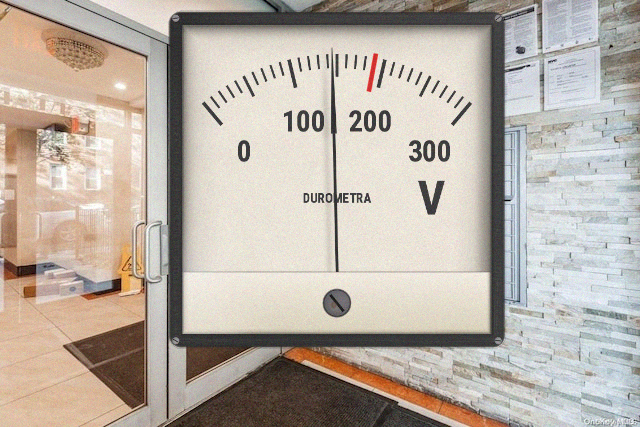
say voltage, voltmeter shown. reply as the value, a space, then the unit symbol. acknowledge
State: 145 V
